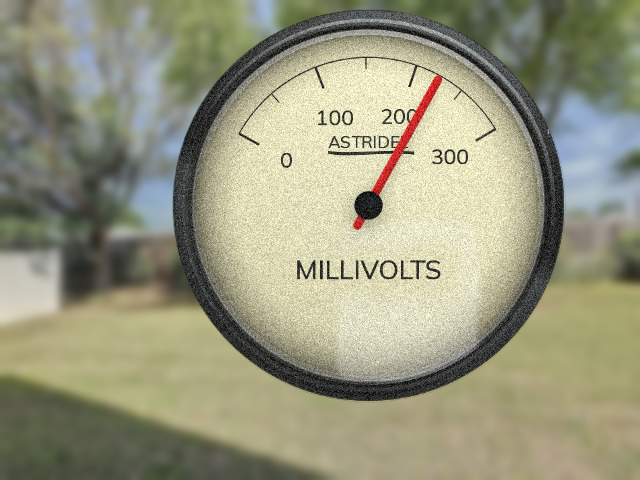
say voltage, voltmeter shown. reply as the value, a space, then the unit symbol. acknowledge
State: 225 mV
